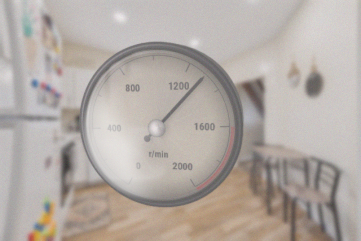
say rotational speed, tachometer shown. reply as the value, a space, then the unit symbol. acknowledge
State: 1300 rpm
